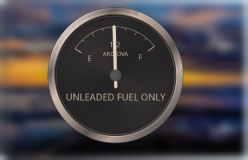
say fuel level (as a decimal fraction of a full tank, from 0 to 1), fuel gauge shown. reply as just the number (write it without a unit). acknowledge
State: 0.5
